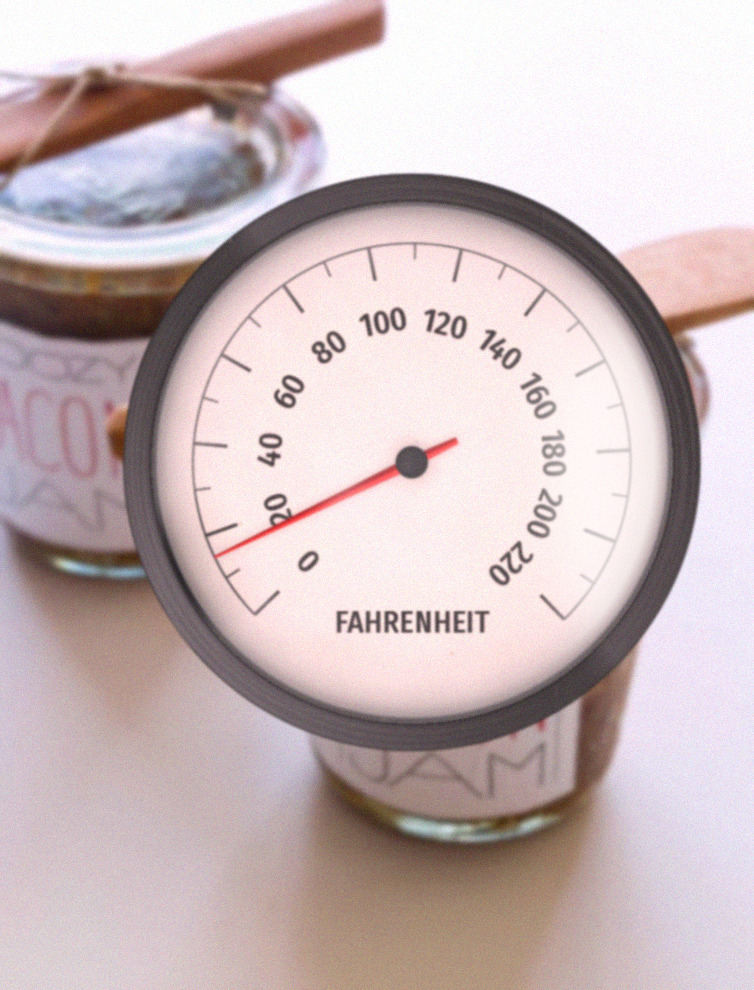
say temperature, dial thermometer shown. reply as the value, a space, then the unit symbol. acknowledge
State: 15 °F
